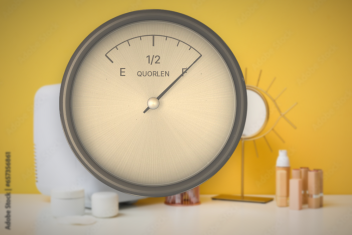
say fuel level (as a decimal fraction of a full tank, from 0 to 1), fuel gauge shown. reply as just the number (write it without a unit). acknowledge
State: 1
